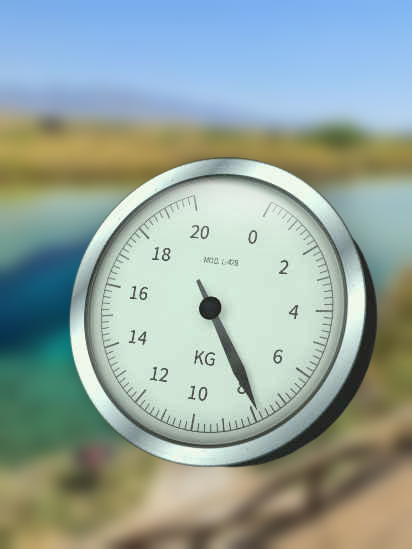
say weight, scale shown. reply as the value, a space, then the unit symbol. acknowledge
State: 7.8 kg
